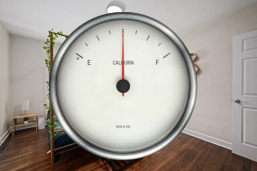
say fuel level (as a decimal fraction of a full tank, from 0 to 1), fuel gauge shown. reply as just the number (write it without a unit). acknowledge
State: 0.5
